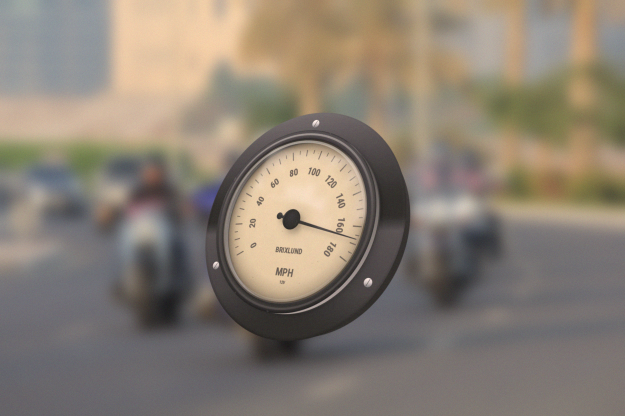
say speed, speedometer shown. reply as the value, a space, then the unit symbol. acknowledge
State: 167.5 mph
